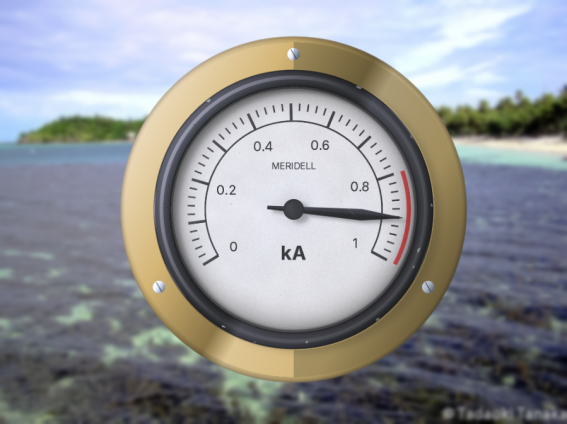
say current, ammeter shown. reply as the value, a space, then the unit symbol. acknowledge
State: 0.9 kA
